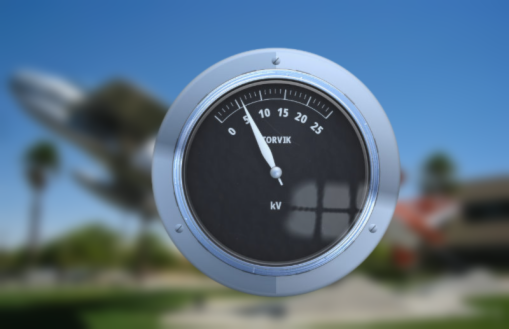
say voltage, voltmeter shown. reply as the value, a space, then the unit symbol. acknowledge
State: 6 kV
